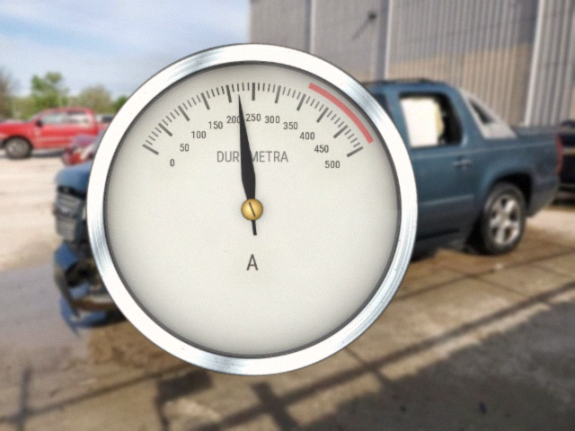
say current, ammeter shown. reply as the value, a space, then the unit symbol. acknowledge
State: 220 A
